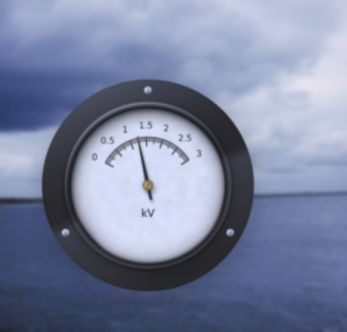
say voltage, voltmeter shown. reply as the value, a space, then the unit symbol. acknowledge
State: 1.25 kV
